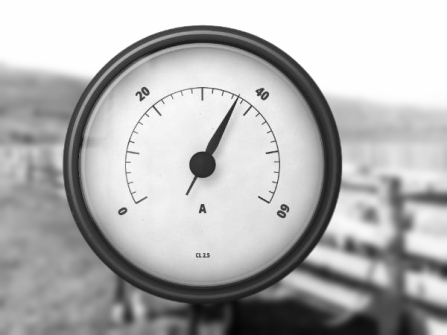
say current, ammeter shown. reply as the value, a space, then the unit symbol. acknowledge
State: 37 A
